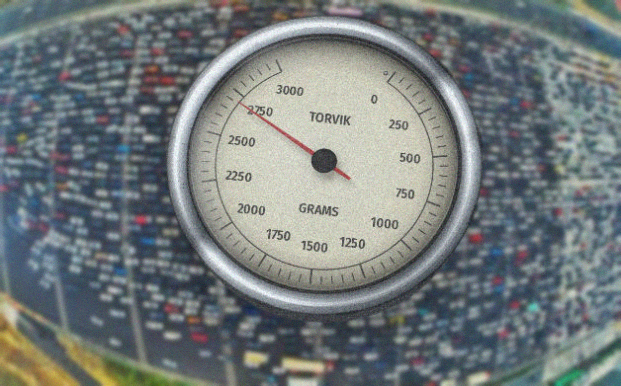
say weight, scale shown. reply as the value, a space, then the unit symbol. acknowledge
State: 2700 g
